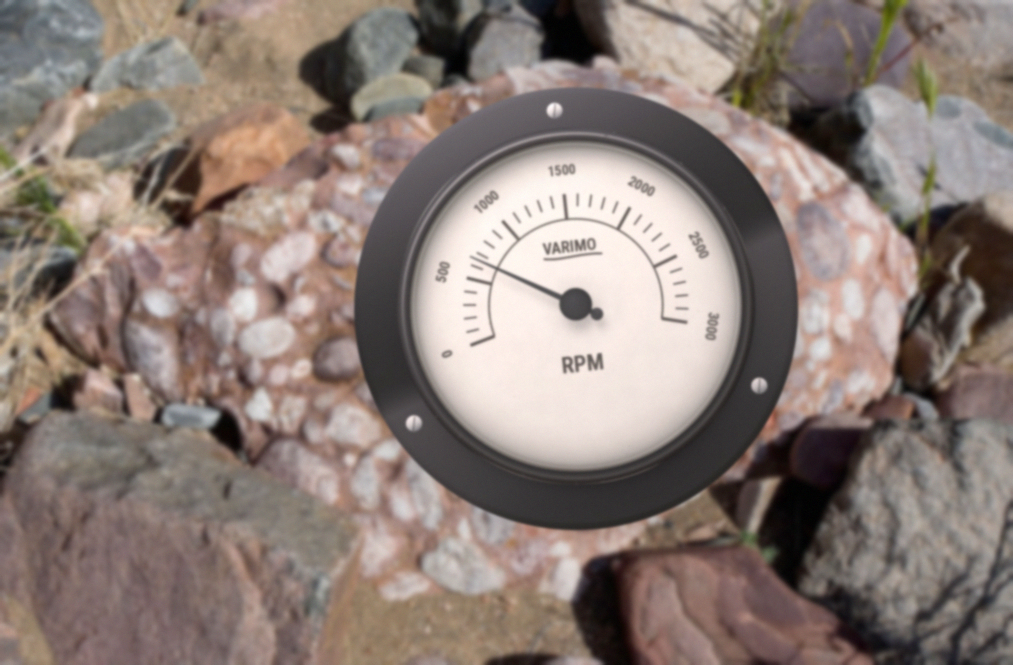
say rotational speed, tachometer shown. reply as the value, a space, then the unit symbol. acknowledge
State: 650 rpm
